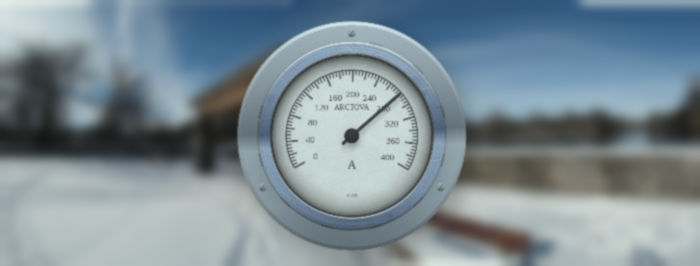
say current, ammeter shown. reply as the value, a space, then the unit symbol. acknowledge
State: 280 A
